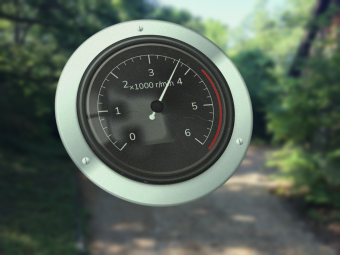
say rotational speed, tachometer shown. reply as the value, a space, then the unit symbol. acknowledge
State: 3700 rpm
